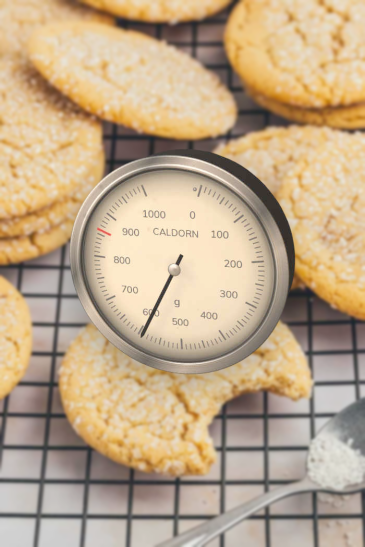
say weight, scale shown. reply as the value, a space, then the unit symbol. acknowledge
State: 590 g
